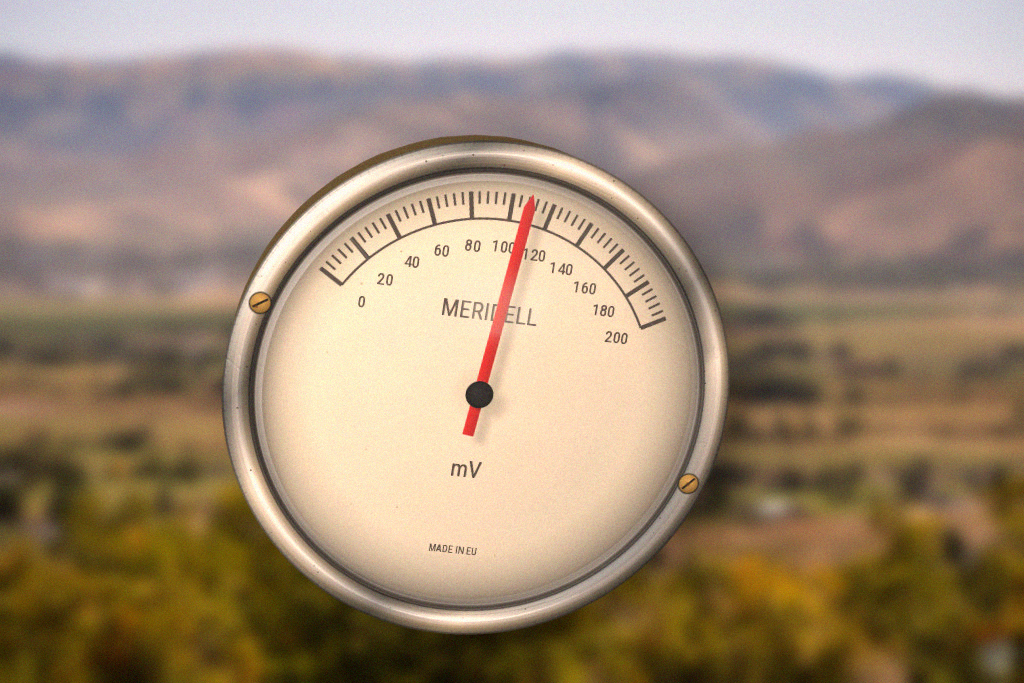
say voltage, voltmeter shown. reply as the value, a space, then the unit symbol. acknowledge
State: 108 mV
